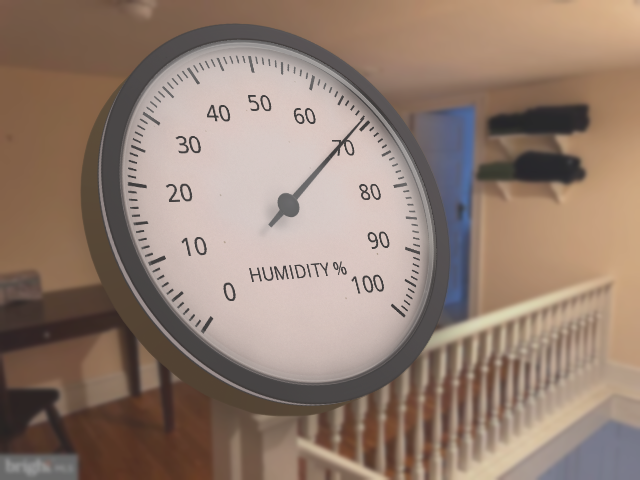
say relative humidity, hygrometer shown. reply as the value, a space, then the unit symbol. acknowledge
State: 69 %
